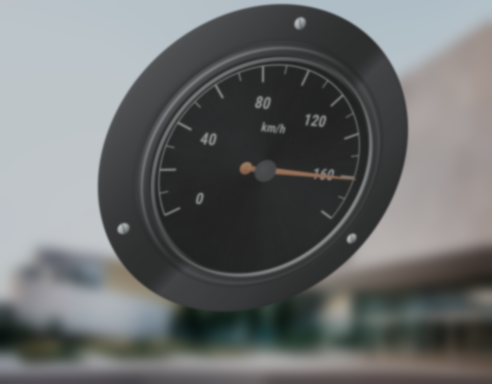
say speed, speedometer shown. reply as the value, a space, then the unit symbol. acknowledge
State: 160 km/h
